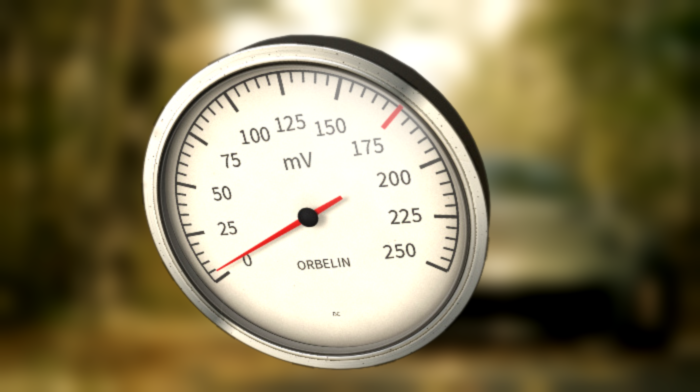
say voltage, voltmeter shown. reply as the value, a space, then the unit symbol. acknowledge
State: 5 mV
